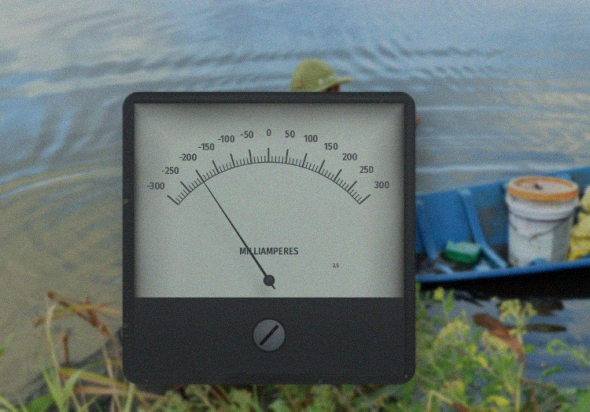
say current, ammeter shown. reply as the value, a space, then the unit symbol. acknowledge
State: -200 mA
